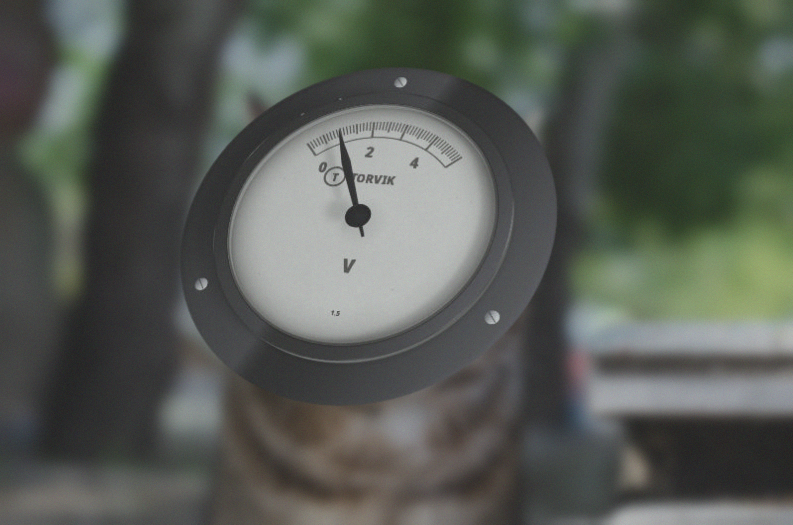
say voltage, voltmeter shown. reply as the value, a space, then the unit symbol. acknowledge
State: 1 V
